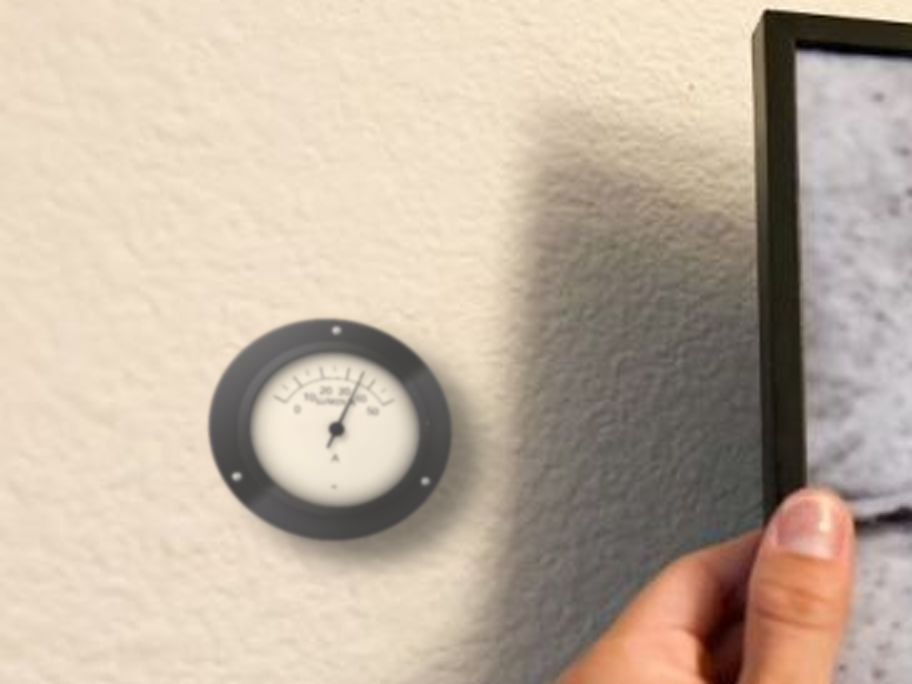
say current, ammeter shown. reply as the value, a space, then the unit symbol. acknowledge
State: 35 A
